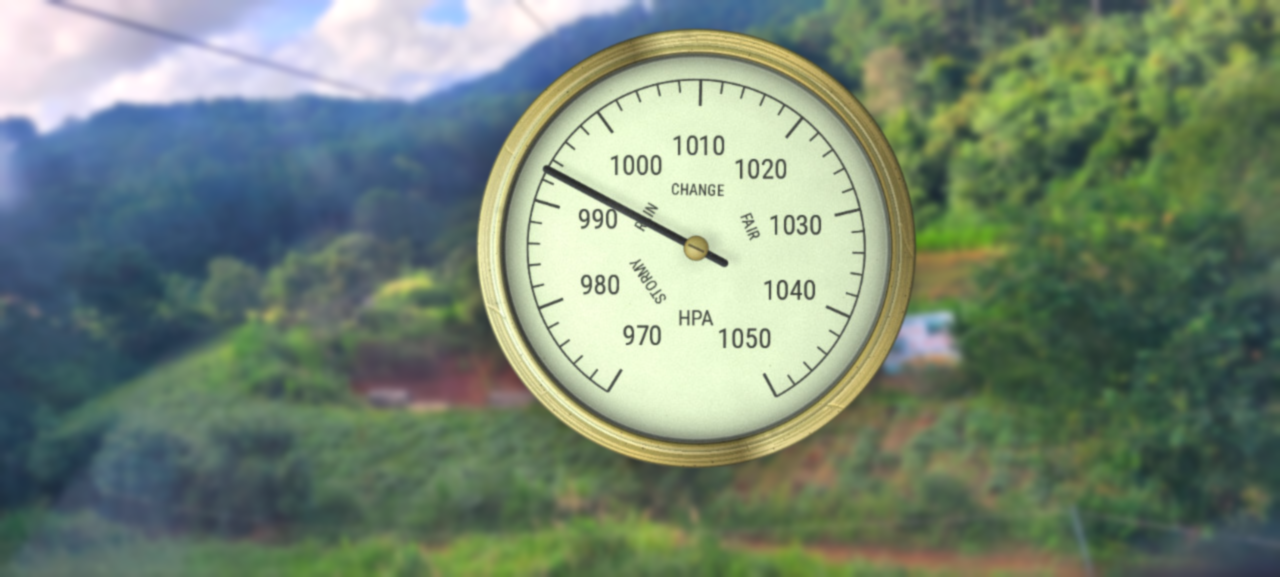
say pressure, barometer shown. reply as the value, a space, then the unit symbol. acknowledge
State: 993 hPa
